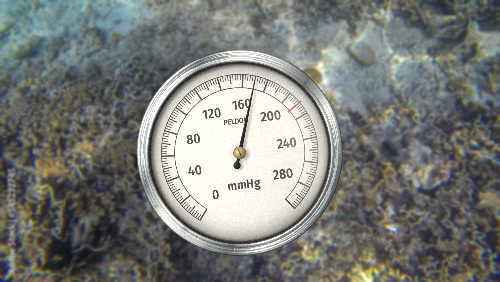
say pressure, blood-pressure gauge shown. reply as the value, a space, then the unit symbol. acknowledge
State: 170 mmHg
